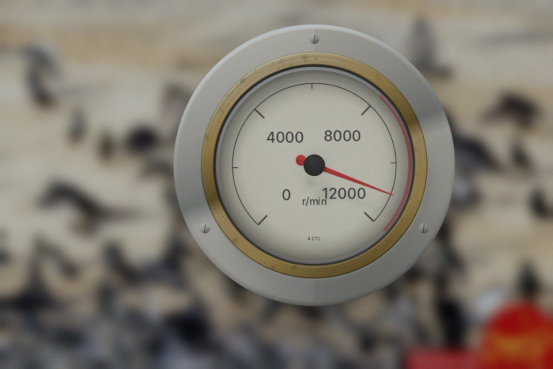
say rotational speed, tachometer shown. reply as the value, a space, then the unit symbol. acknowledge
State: 11000 rpm
